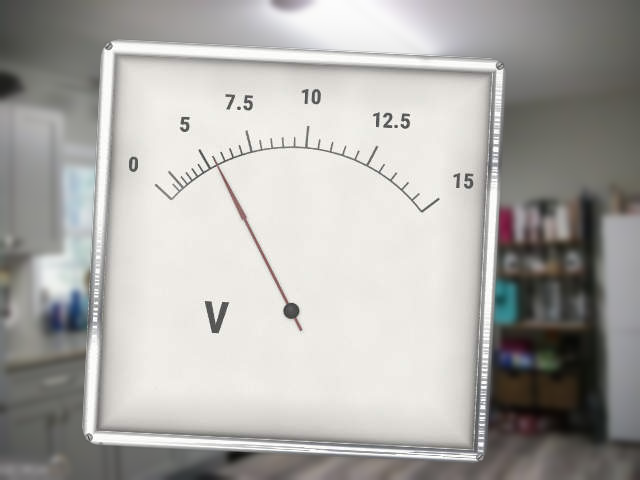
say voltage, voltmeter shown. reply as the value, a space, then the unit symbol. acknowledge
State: 5.5 V
